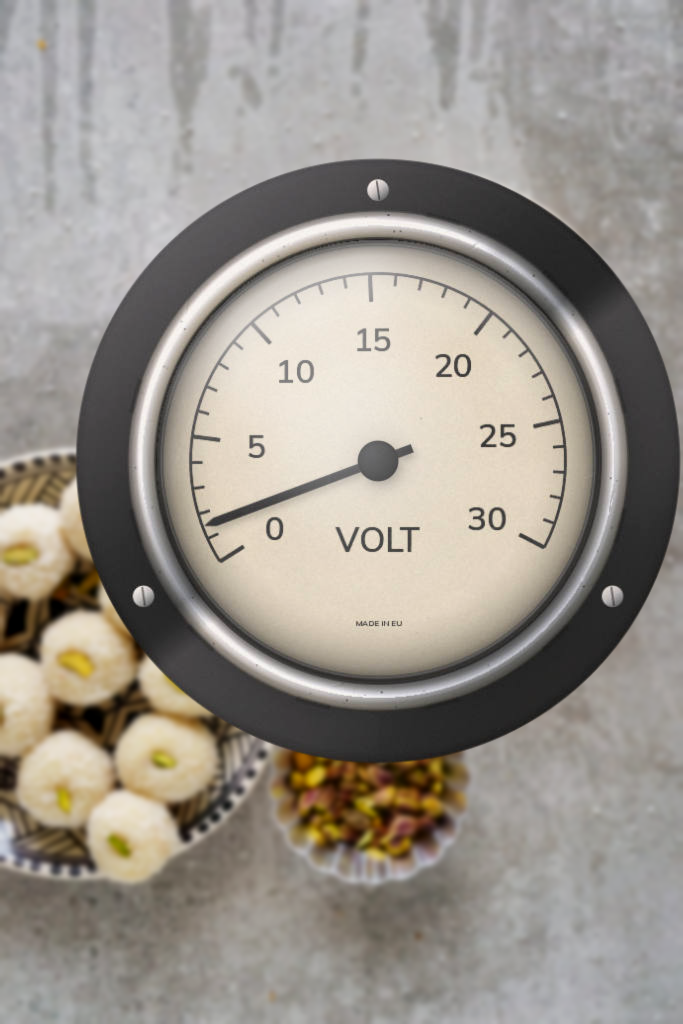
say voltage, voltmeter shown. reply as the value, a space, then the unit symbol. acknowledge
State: 1.5 V
